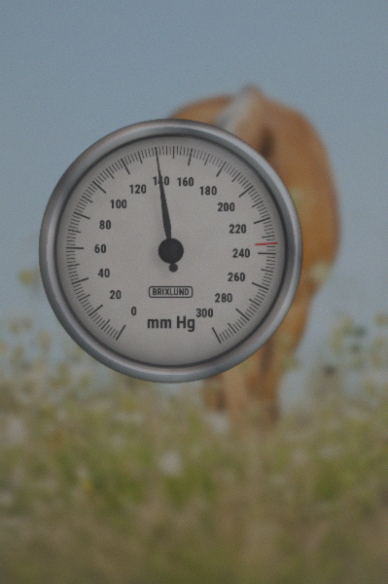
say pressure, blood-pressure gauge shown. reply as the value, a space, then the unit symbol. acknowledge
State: 140 mmHg
